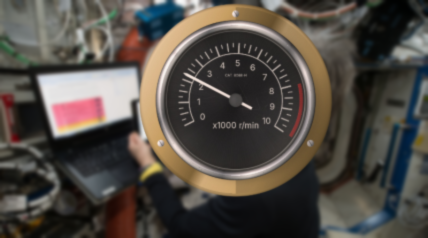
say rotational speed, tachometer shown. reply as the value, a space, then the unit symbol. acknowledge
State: 2250 rpm
